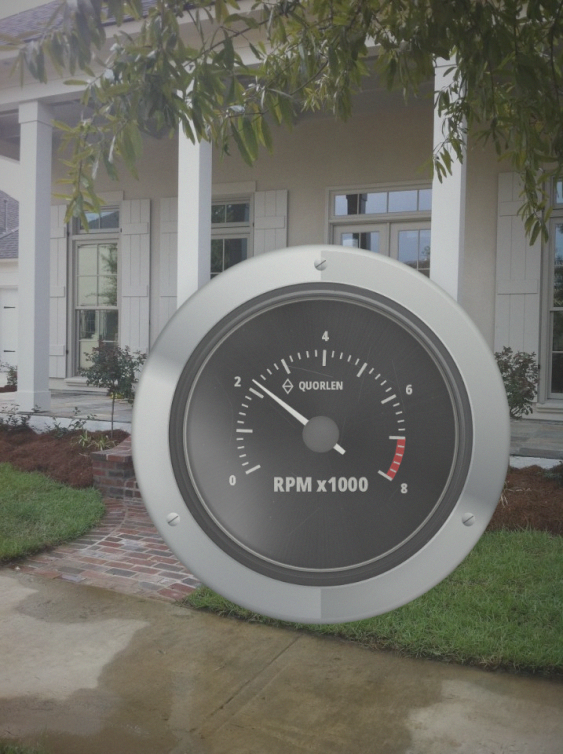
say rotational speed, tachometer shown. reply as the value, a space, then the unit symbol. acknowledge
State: 2200 rpm
